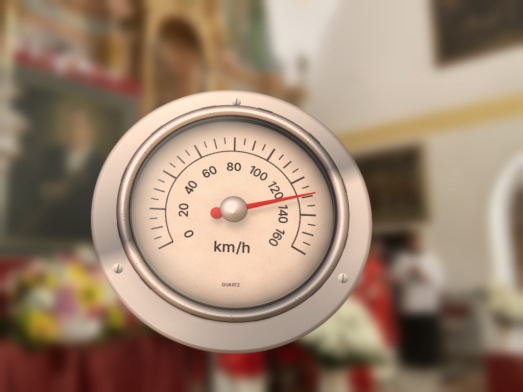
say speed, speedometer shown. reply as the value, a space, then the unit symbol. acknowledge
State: 130 km/h
